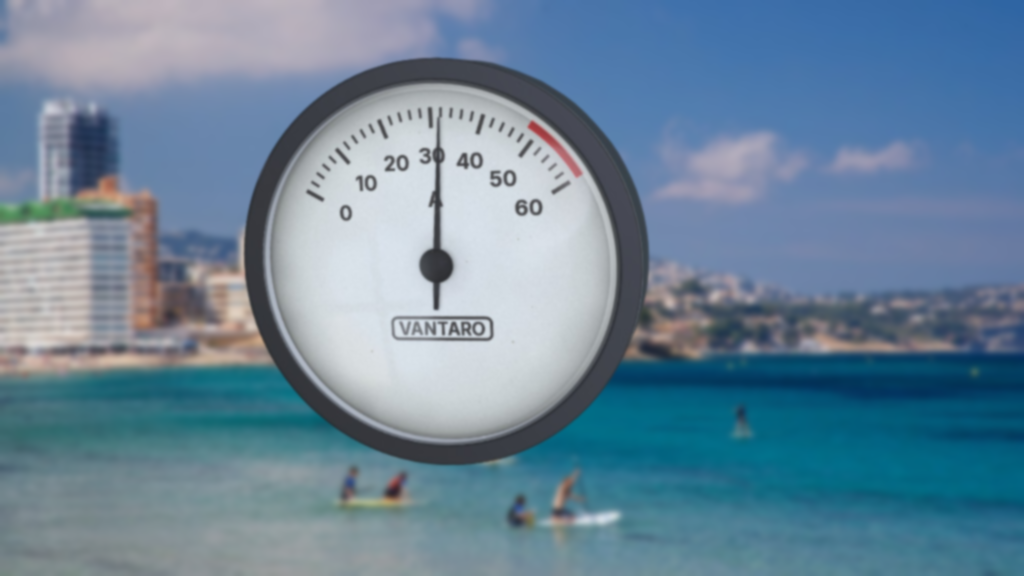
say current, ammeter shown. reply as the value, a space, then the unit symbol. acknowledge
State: 32 A
